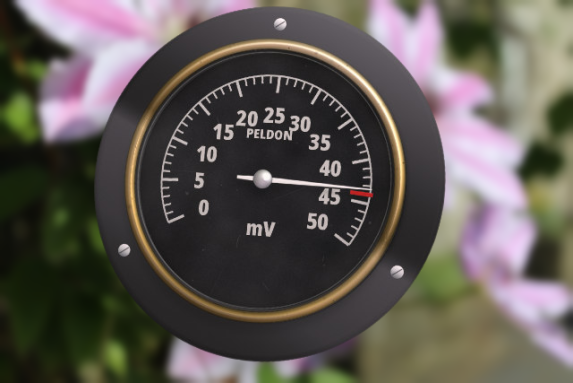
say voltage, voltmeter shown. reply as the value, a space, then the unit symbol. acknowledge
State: 43.5 mV
